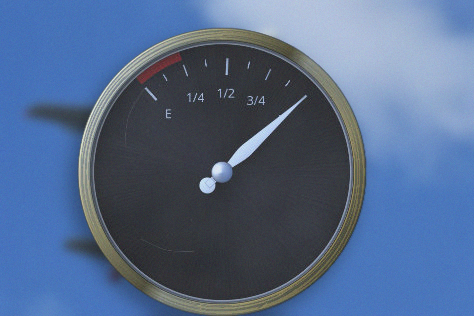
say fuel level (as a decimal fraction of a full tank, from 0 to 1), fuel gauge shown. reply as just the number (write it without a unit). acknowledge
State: 1
